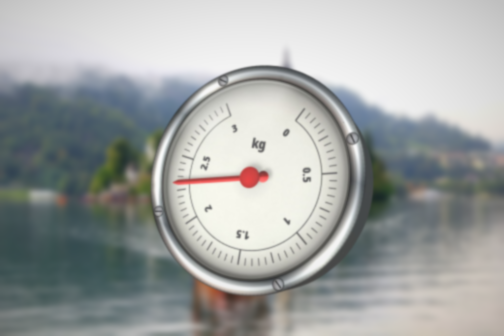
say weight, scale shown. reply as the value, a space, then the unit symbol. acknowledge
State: 2.3 kg
